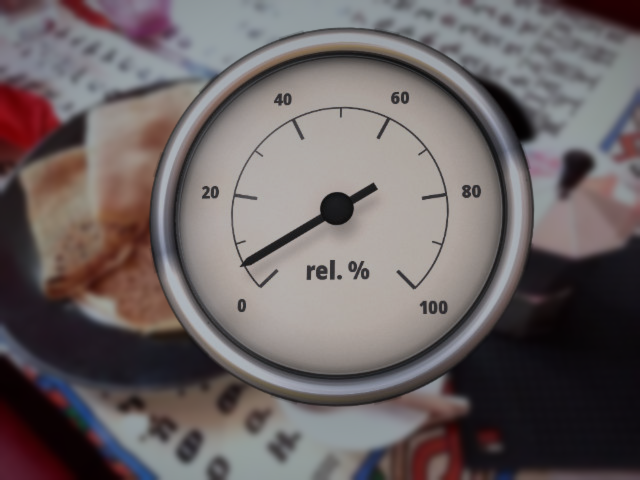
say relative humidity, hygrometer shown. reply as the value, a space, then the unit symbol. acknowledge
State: 5 %
